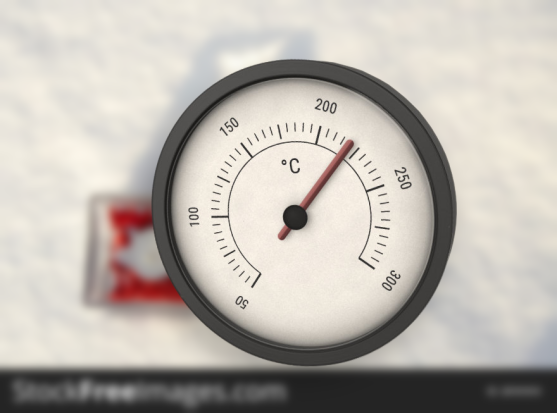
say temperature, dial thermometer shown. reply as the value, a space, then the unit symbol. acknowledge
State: 220 °C
